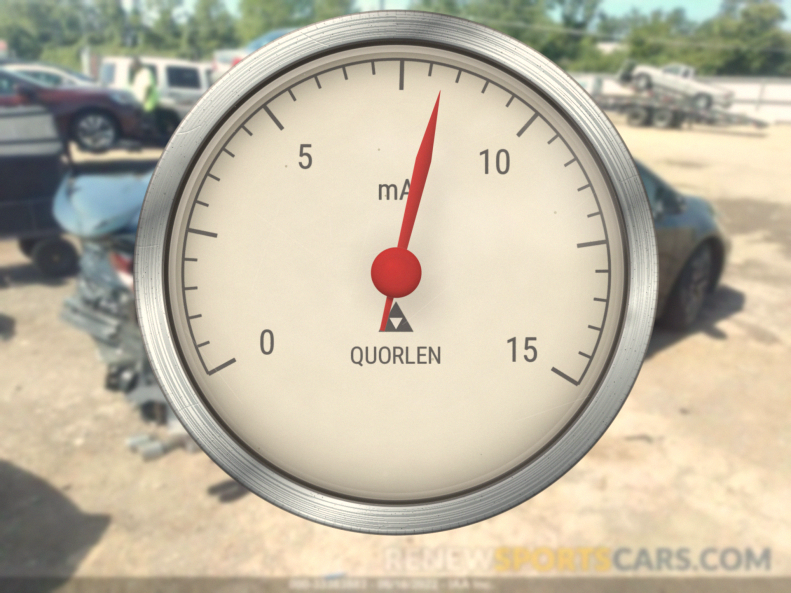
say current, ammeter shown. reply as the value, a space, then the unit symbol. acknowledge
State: 8.25 mA
